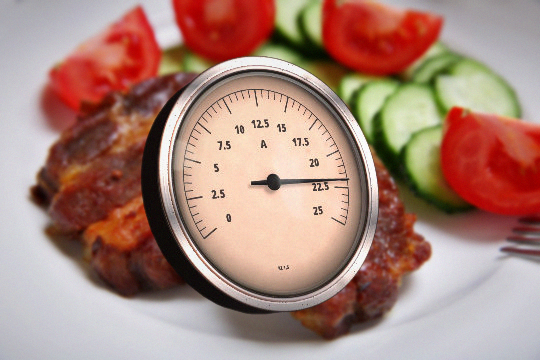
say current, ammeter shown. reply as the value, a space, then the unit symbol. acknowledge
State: 22 A
